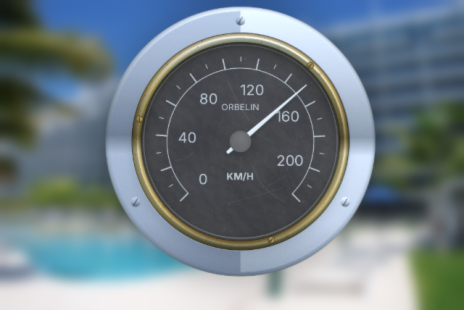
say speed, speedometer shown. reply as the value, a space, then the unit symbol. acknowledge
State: 150 km/h
